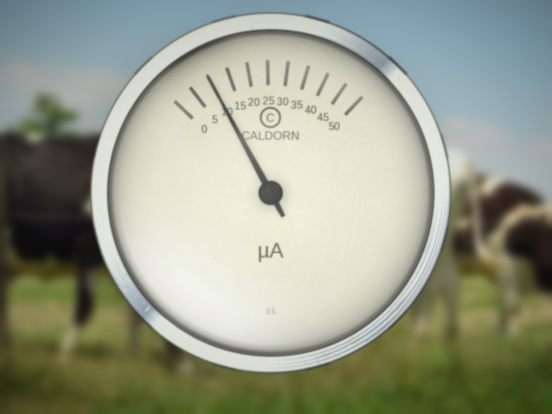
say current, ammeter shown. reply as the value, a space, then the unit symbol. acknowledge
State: 10 µA
